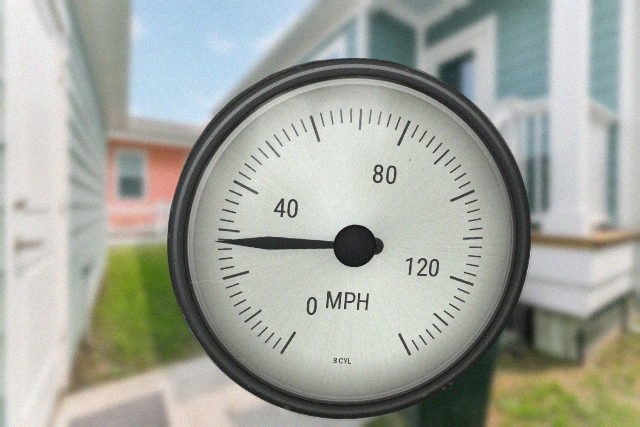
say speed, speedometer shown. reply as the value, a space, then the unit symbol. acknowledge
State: 28 mph
